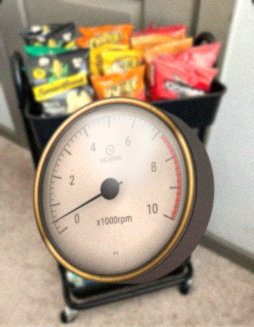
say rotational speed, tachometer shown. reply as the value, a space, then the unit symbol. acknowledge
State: 400 rpm
